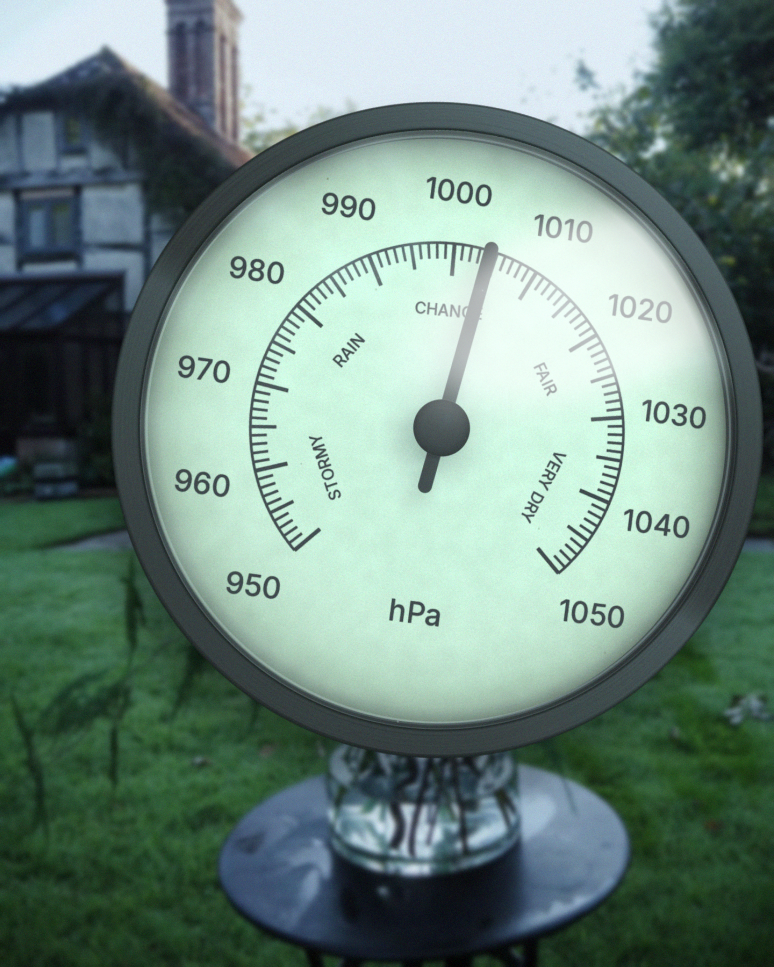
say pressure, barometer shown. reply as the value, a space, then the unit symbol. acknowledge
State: 1004 hPa
